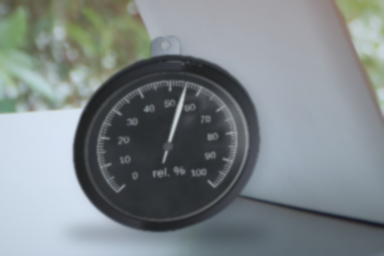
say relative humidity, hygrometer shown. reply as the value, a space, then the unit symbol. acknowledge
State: 55 %
